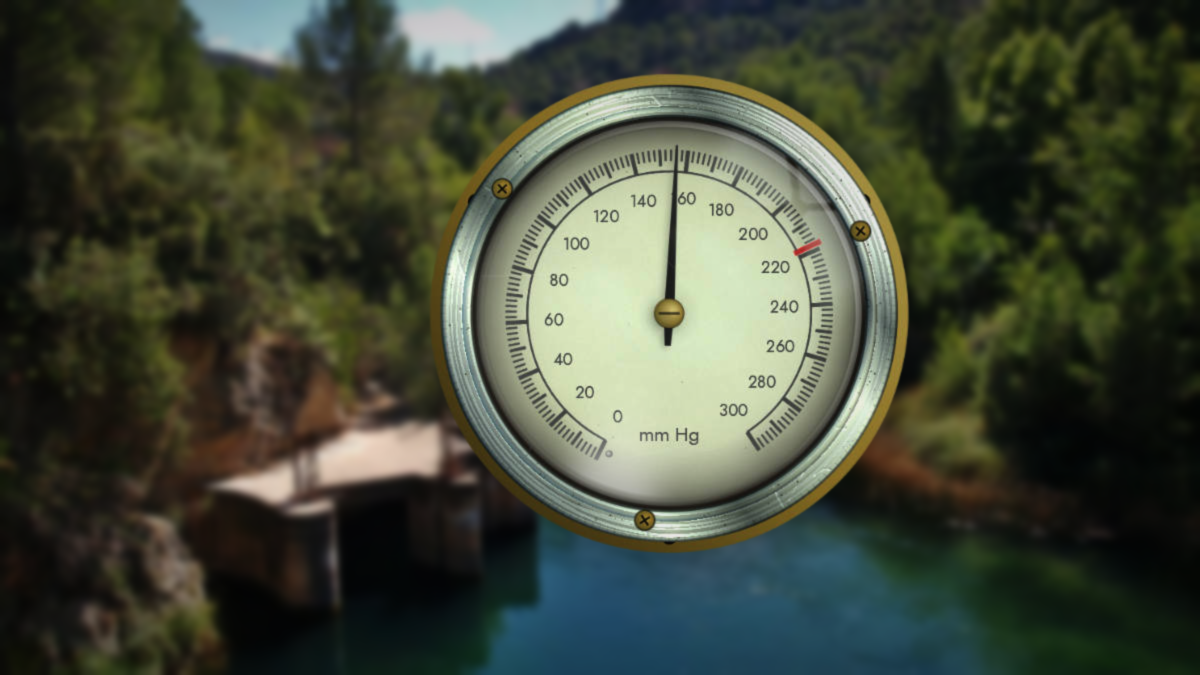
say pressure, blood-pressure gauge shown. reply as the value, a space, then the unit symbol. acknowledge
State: 156 mmHg
